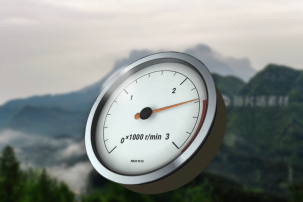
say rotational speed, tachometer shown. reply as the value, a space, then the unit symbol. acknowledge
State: 2400 rpm
